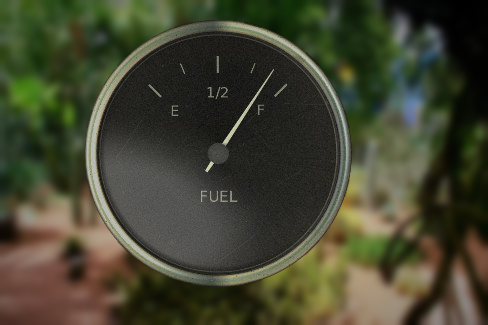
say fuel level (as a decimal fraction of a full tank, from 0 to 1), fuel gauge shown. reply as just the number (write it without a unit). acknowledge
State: 0.875
